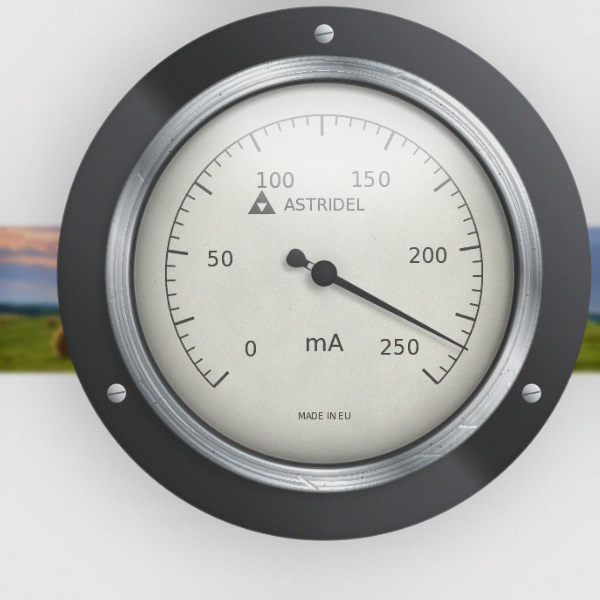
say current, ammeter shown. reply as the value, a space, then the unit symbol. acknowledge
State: 235 mA
